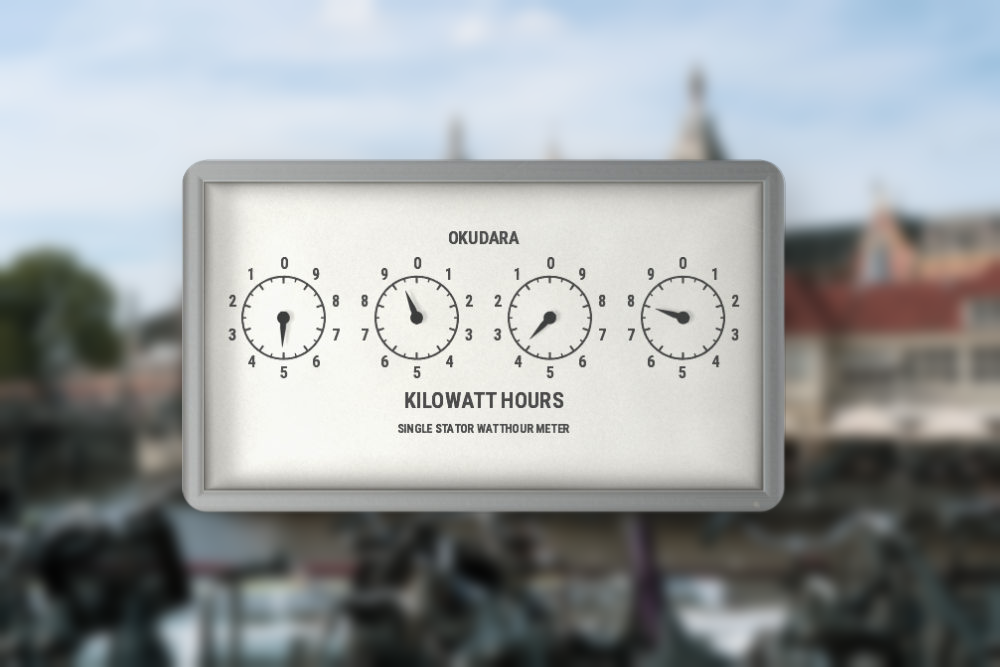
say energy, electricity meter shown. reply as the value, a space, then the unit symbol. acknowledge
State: 4938 kWh
